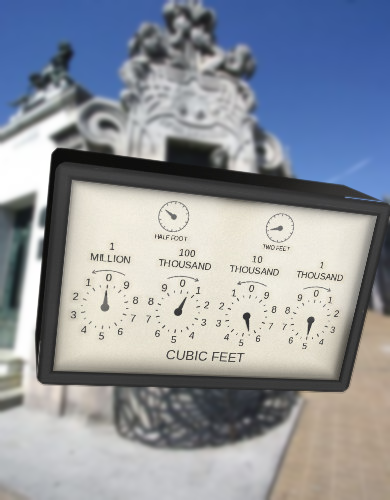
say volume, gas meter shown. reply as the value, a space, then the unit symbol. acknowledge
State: 5500 ft³
